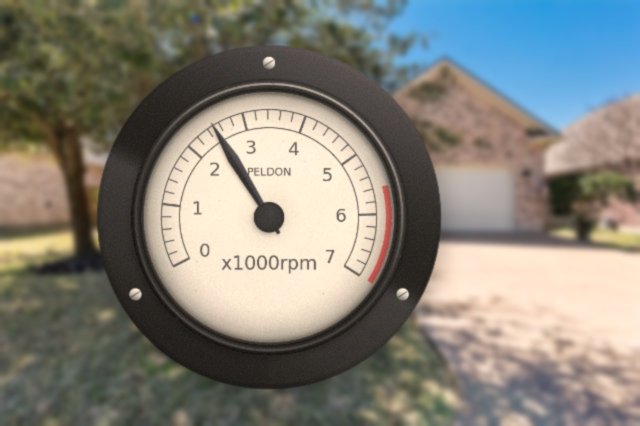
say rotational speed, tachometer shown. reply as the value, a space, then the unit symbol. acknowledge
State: 2500 rpm
